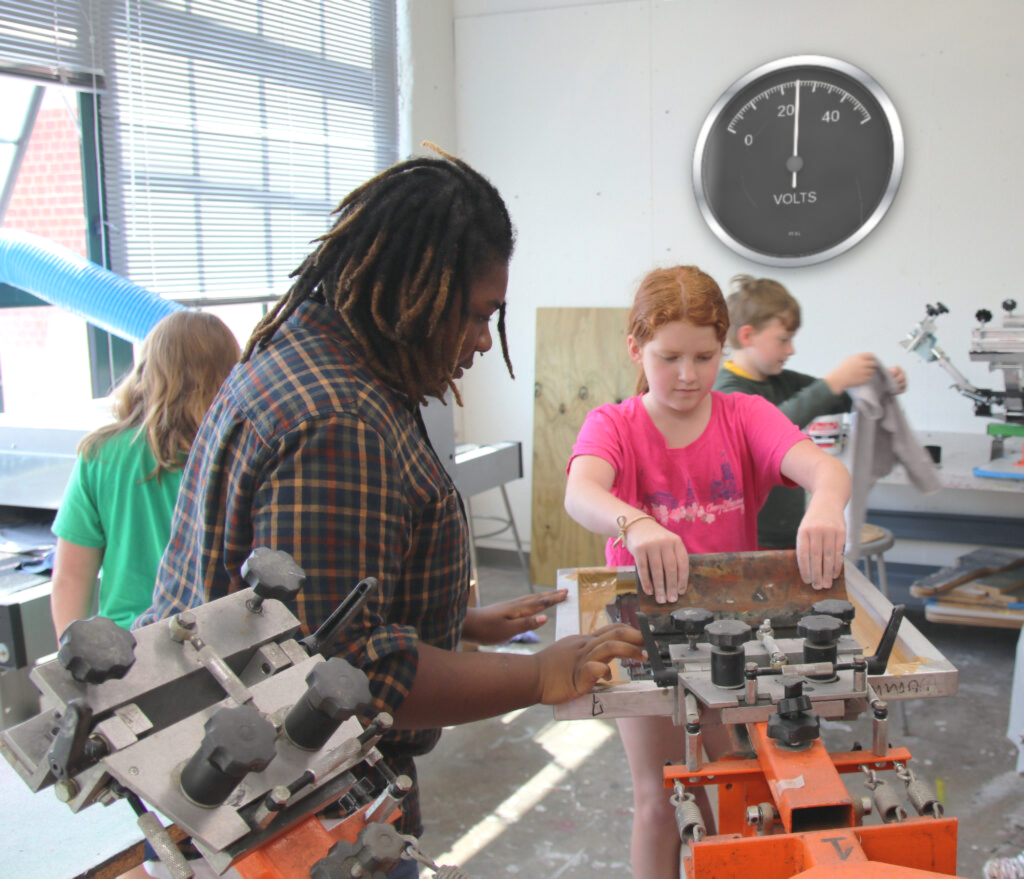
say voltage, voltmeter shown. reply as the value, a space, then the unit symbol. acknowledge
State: 25 V
